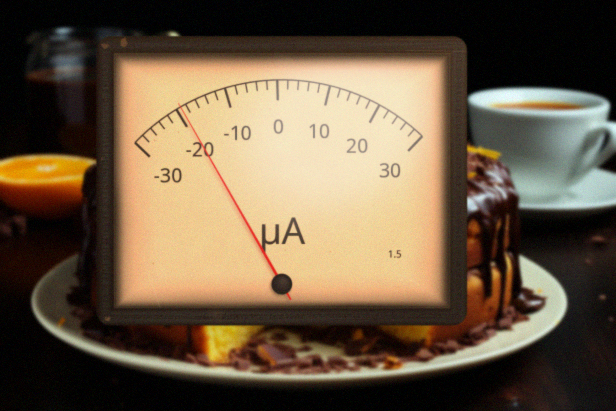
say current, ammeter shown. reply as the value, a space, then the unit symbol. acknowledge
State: -19 µA
